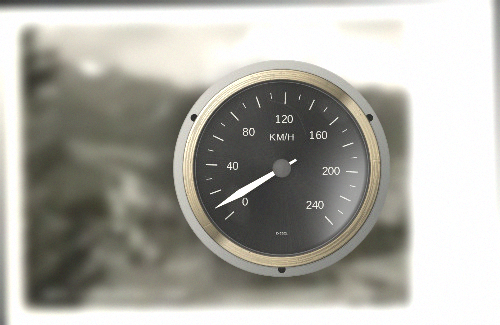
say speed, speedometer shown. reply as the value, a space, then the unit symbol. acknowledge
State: 10 km/h
